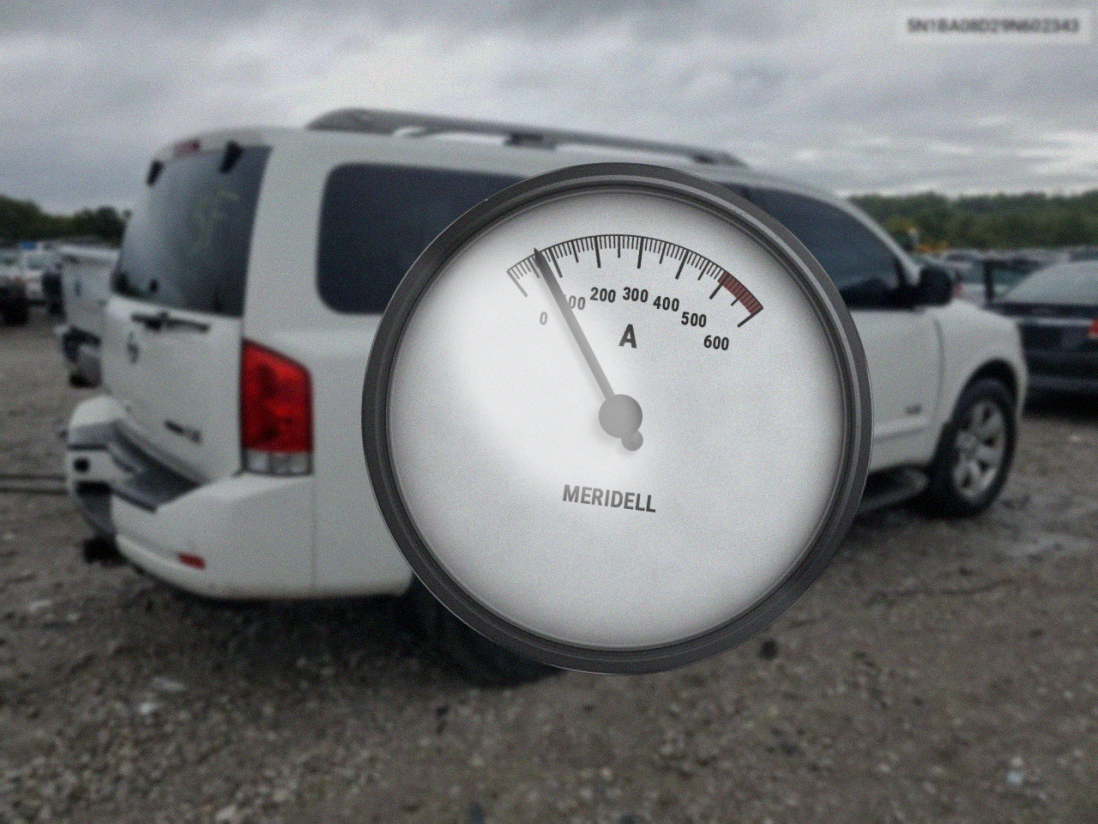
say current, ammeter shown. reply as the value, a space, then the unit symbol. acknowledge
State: 70 A
